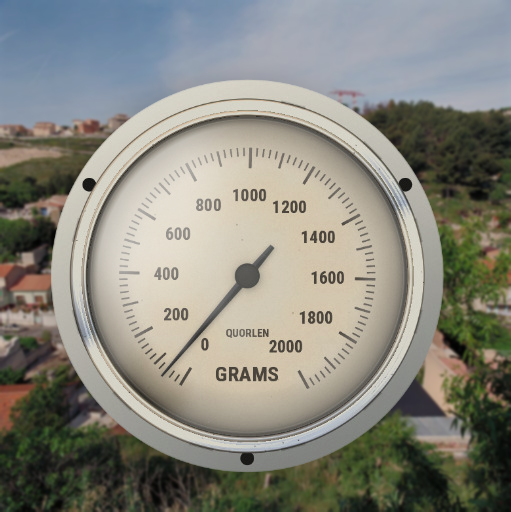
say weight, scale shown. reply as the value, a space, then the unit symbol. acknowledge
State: 60 g
